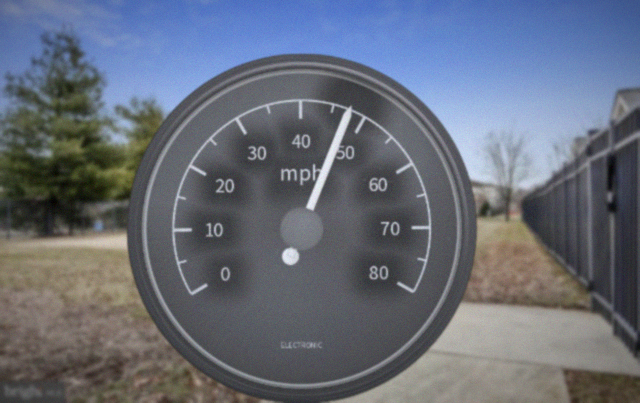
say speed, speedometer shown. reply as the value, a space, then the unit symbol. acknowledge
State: 47.5 mph
